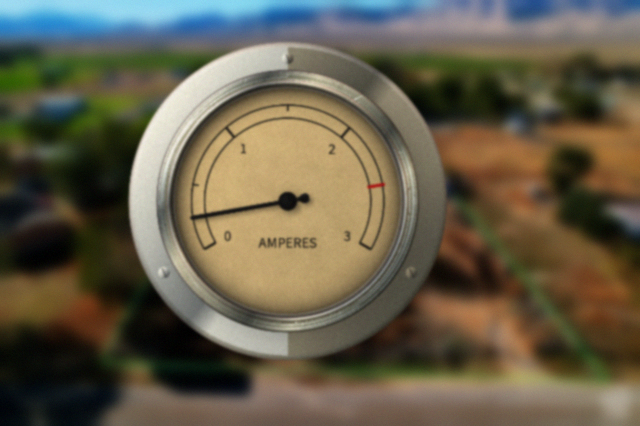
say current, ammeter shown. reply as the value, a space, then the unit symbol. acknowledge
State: 0.25 A
